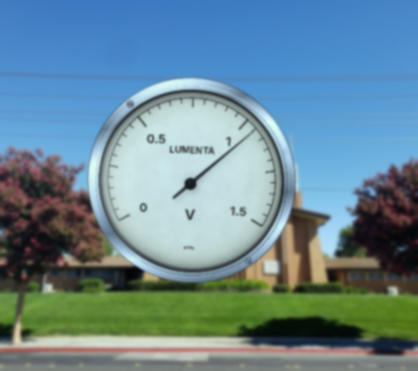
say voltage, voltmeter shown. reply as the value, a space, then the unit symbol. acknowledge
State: 1.05 V
